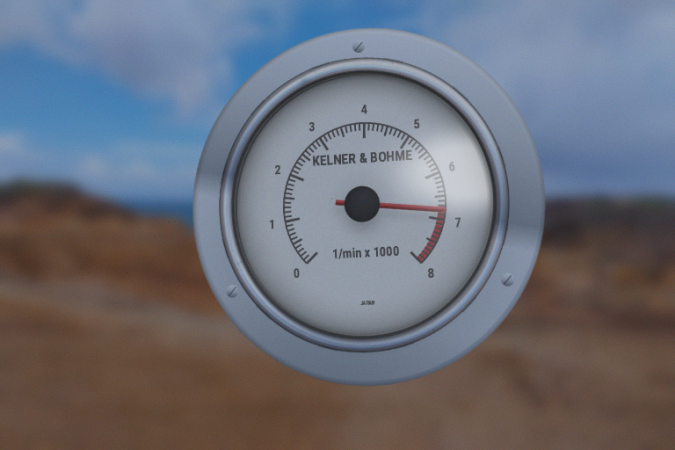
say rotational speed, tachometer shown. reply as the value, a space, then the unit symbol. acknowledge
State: 6800 rpm
